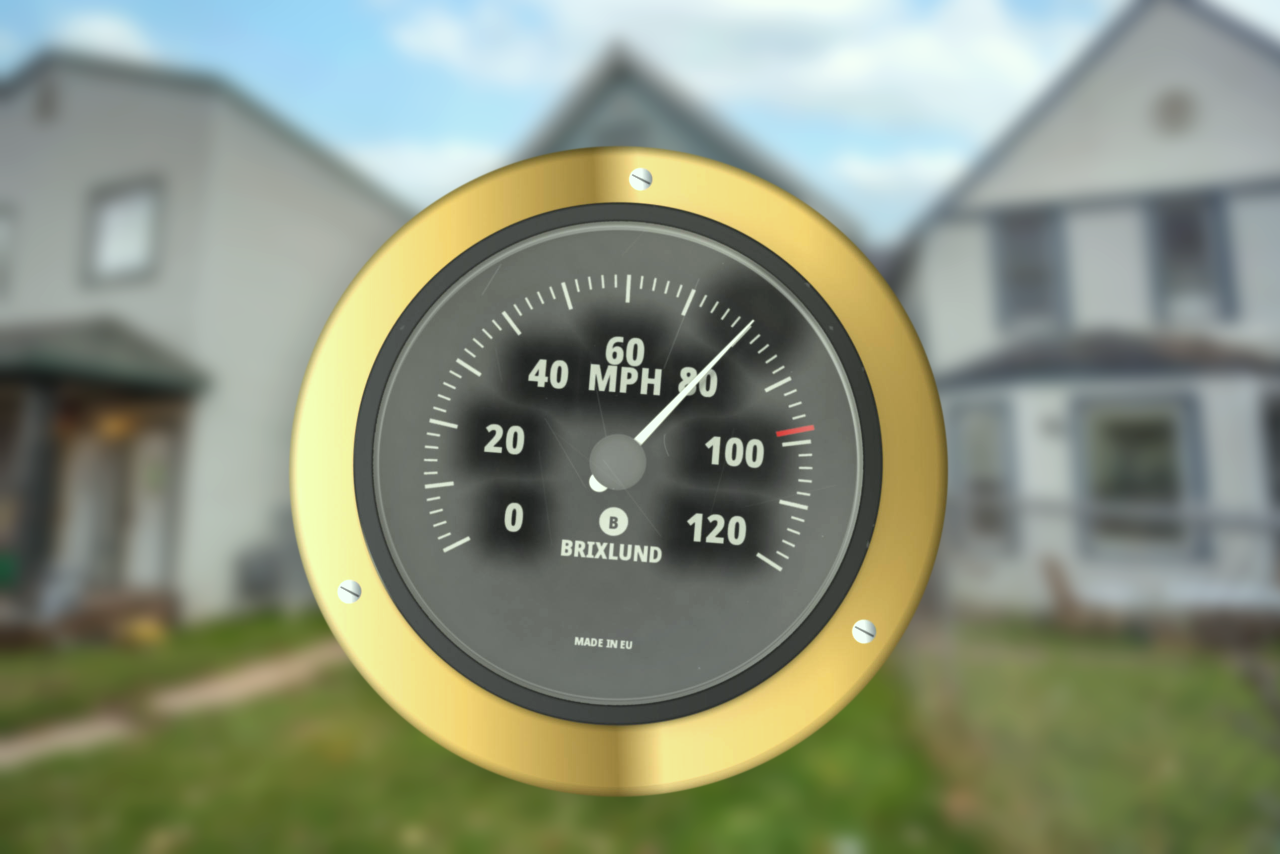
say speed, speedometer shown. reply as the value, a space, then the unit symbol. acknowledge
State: 80 mph
